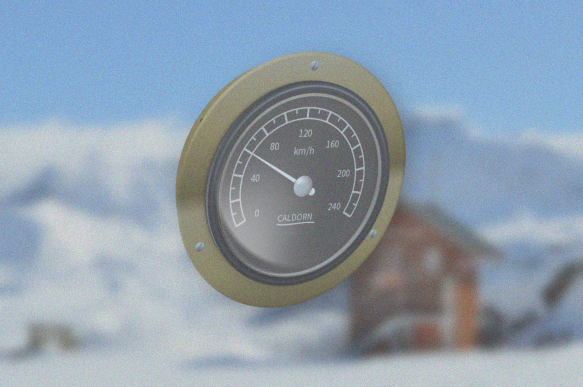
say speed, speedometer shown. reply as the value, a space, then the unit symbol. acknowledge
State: 60 km/h
